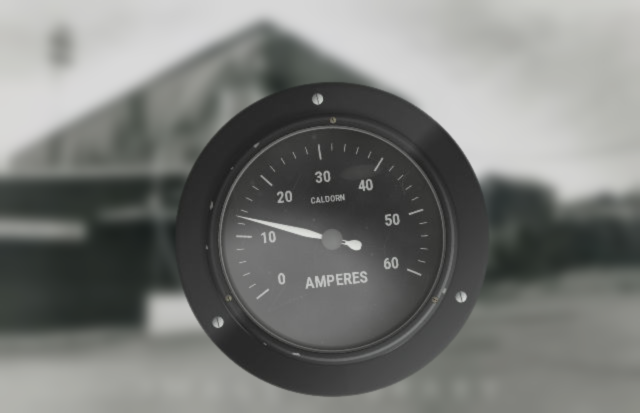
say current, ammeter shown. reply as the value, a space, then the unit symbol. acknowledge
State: 13 A
